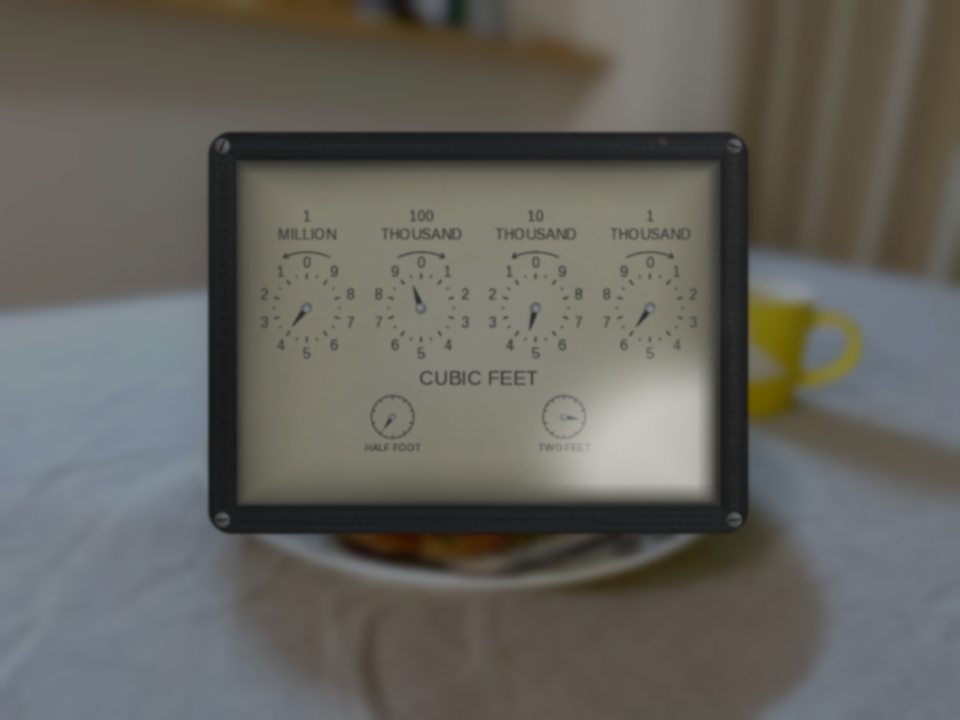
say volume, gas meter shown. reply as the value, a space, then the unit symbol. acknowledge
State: 394600 ft³
